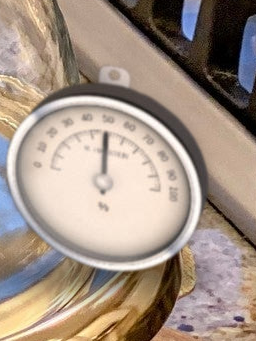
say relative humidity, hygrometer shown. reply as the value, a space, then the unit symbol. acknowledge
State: 50 %
